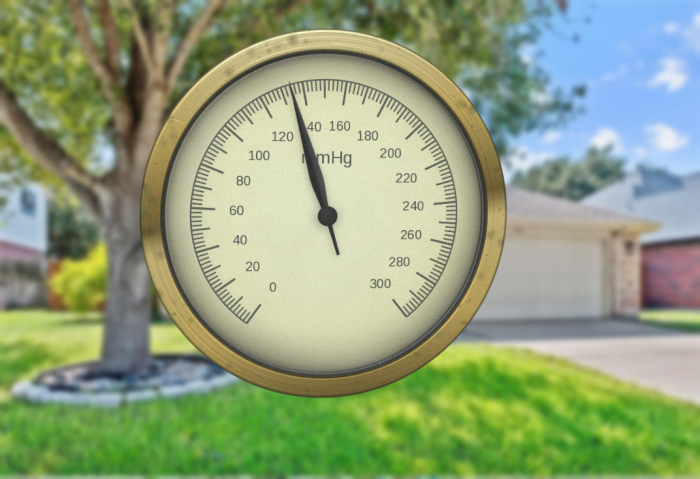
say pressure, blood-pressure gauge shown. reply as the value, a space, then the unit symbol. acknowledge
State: 134 mmHg
